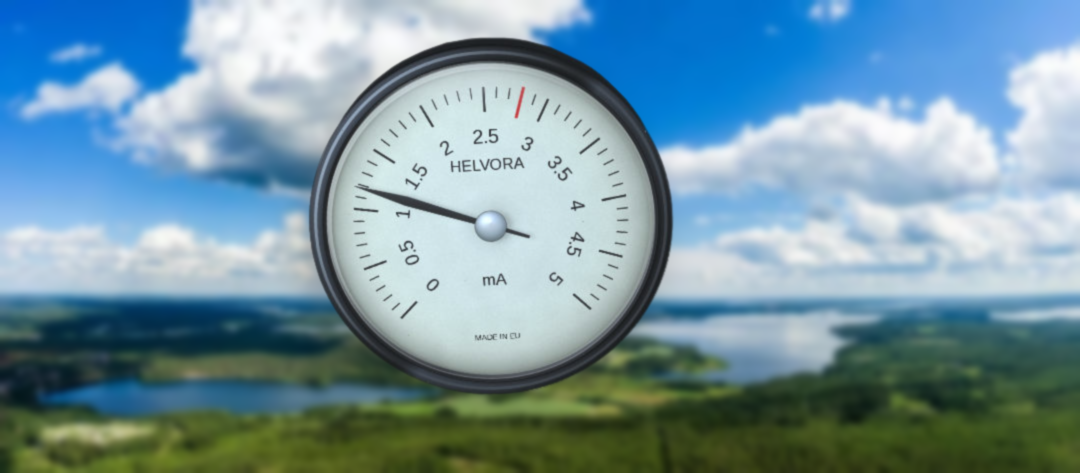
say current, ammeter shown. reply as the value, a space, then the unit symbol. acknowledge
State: 1.2 mA
